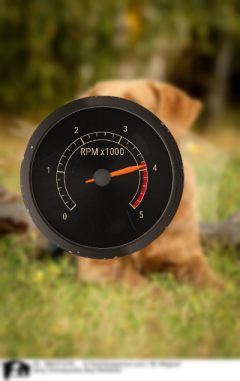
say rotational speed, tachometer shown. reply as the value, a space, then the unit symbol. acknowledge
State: 3900 rpm
